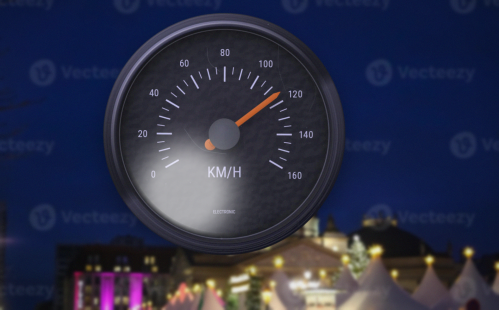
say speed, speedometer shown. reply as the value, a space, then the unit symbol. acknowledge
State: 115 km/h
